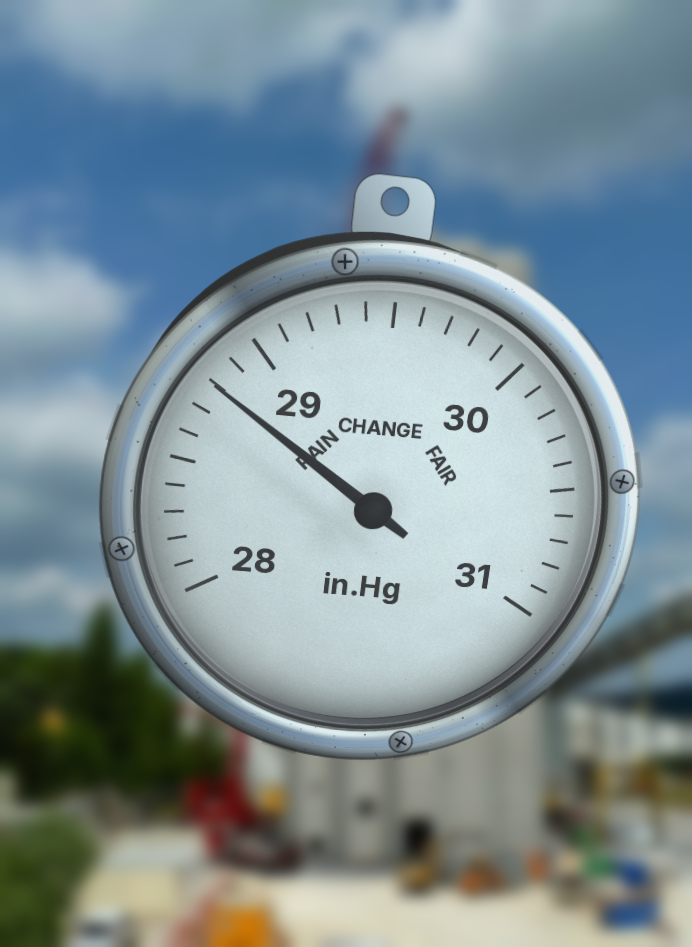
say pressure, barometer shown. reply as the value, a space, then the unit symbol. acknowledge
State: 28.8 inHg
